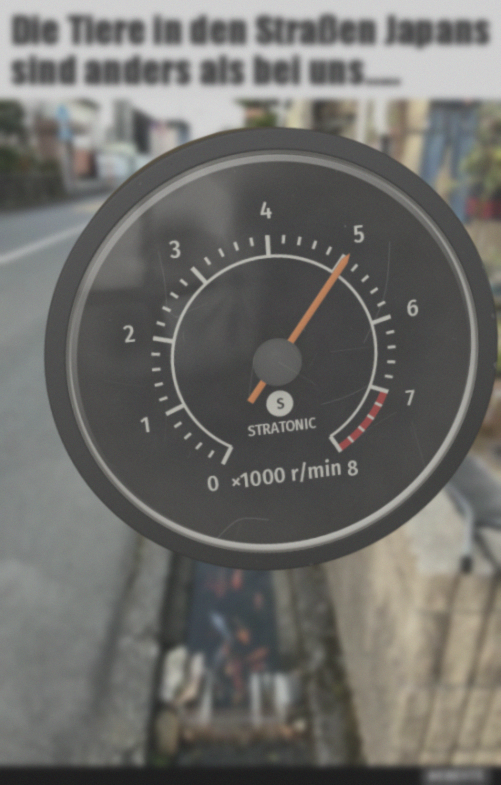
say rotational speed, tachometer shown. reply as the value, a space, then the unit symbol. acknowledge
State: 5000 rpm
